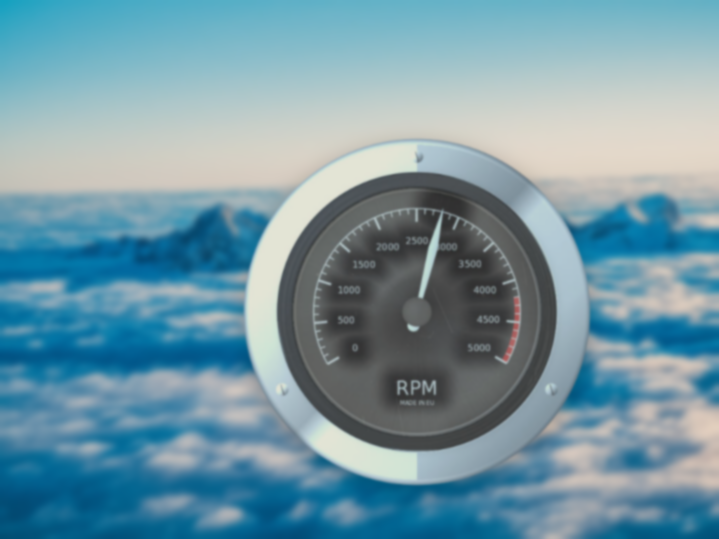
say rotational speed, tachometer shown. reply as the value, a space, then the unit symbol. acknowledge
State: 2800 rpm
